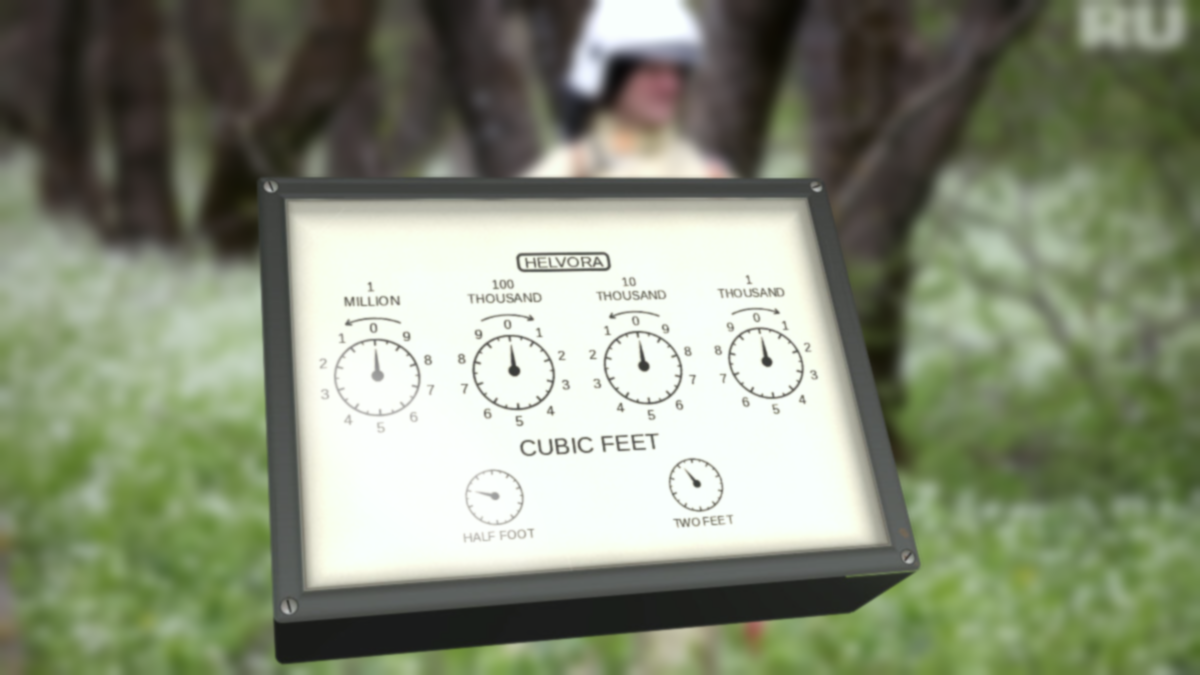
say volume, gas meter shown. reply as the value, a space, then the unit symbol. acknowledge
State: 0 ft³
